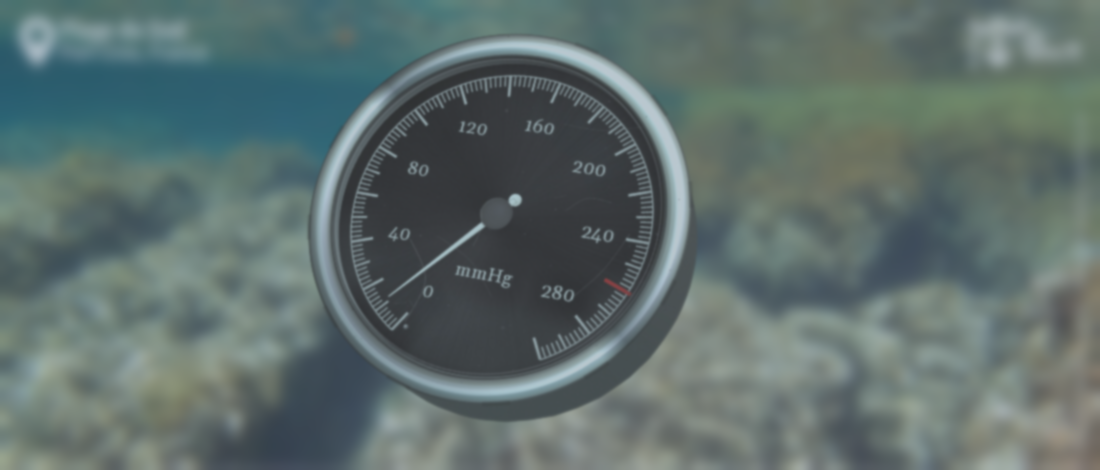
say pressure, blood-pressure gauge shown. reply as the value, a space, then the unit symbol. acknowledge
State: 10 mmHg
